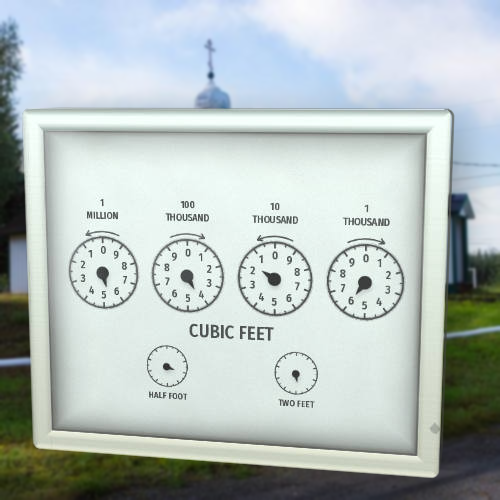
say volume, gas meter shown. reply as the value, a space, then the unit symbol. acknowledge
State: 541600 ft³
